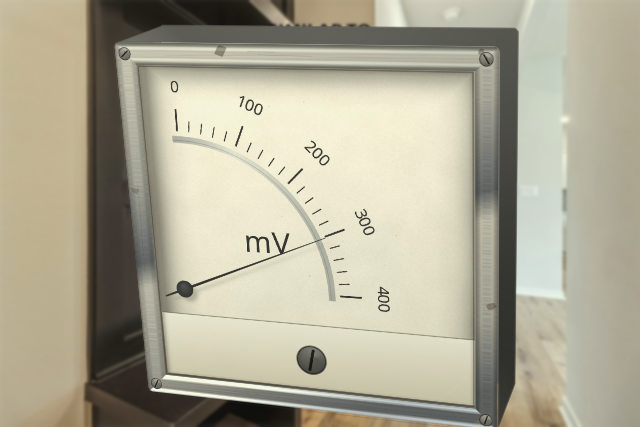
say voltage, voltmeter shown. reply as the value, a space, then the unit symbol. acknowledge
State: 300 mV
